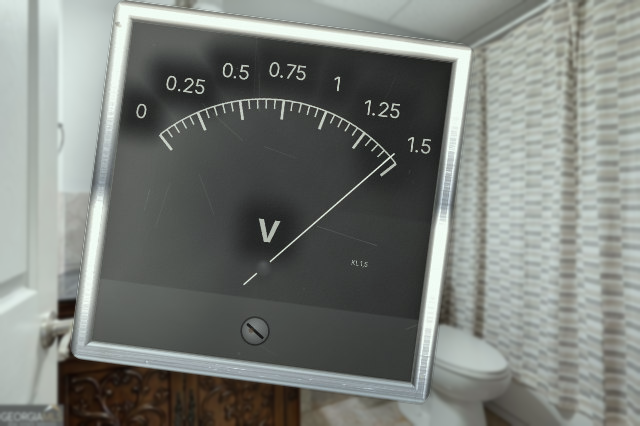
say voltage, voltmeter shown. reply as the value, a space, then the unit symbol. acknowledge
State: 1.45 V
